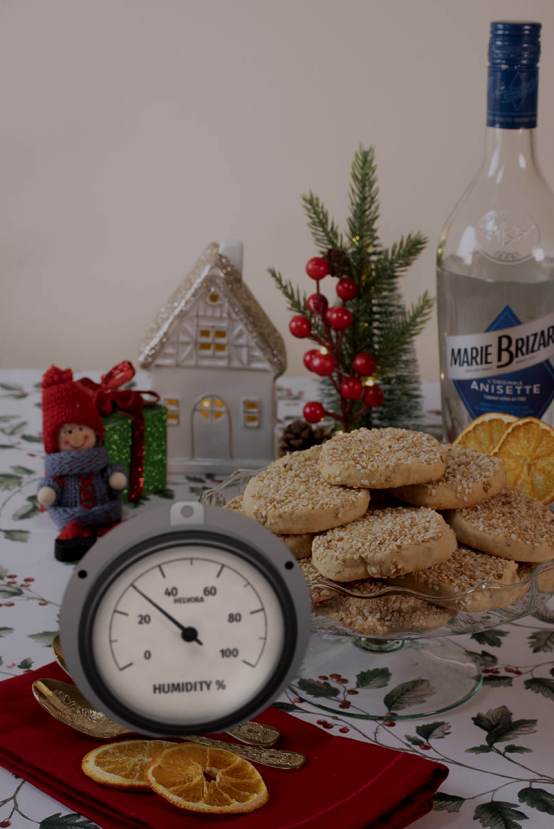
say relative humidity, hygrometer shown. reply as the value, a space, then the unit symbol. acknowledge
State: 30 %
